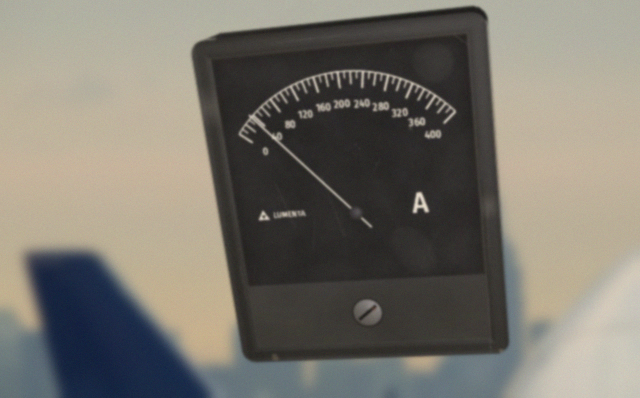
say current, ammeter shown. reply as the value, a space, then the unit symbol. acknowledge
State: 40 A
